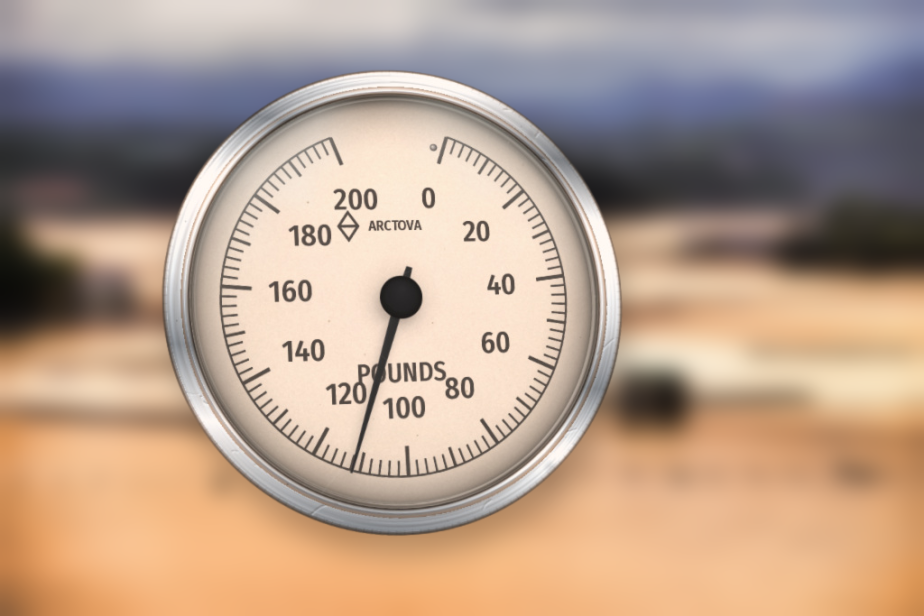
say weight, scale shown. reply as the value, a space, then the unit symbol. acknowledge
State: 112 lb
